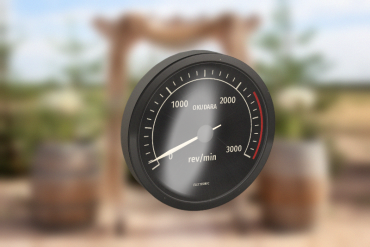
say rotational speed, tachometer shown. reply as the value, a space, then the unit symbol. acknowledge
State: 100 rpm
